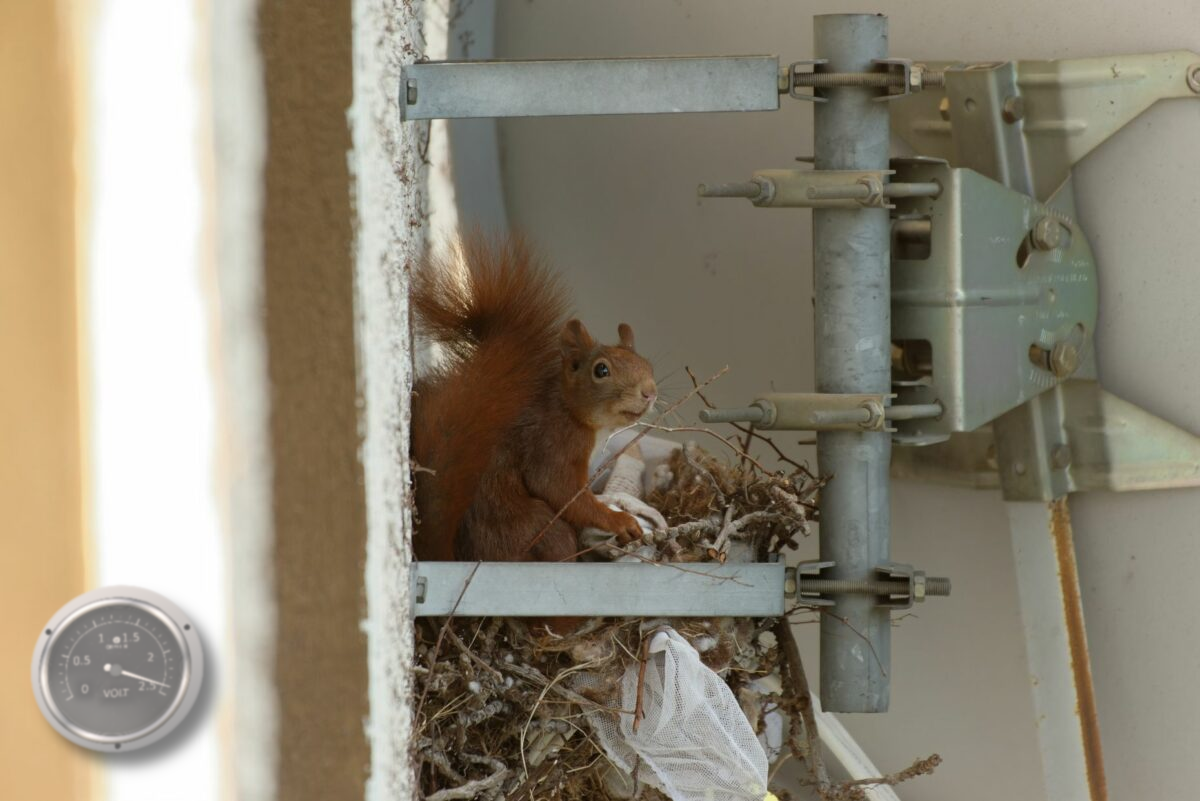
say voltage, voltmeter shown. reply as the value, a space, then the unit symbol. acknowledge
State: 2.4 V
